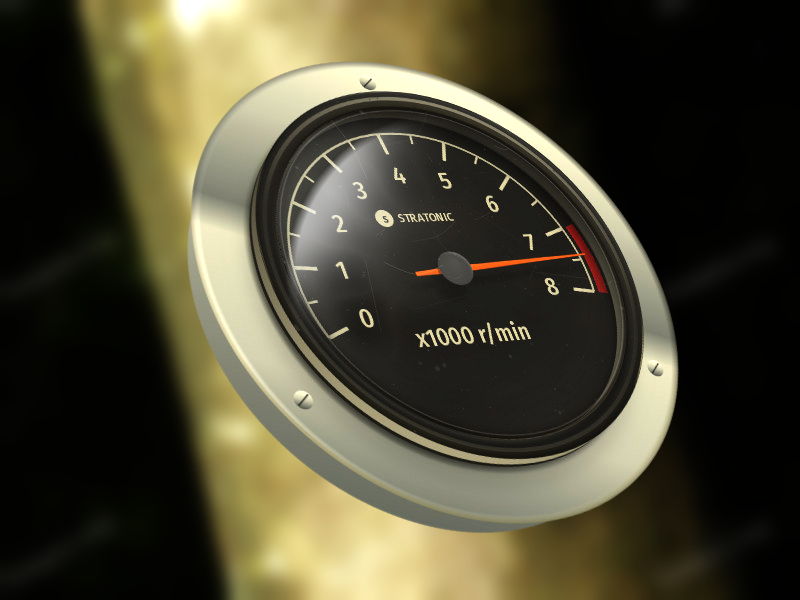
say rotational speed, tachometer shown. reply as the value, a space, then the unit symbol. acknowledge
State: 7500 rpm
